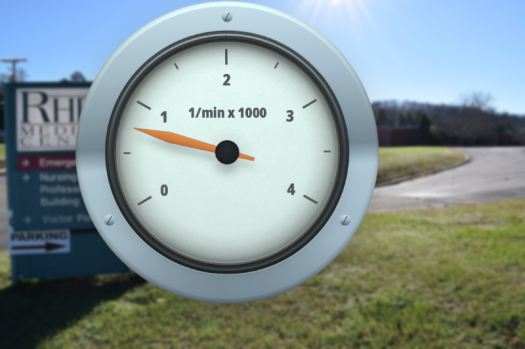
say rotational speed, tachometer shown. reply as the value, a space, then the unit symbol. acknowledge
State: 750 rpm
